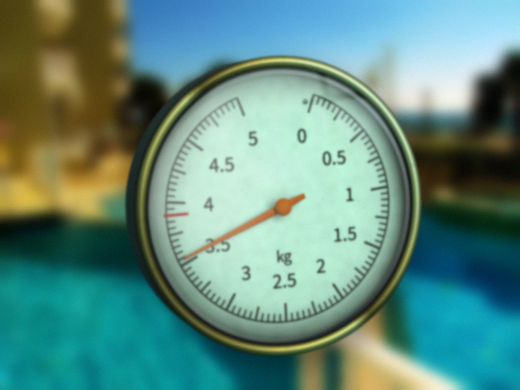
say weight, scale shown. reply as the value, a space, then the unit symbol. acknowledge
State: 3.55 kg
